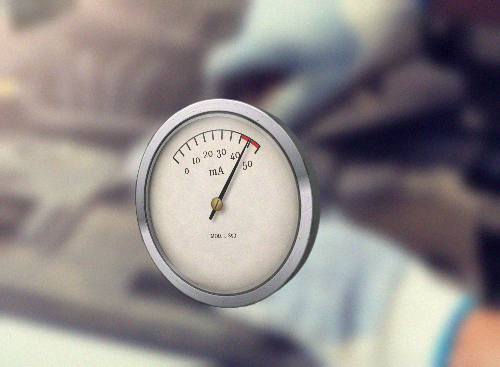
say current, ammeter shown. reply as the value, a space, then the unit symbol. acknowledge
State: 45 mA
